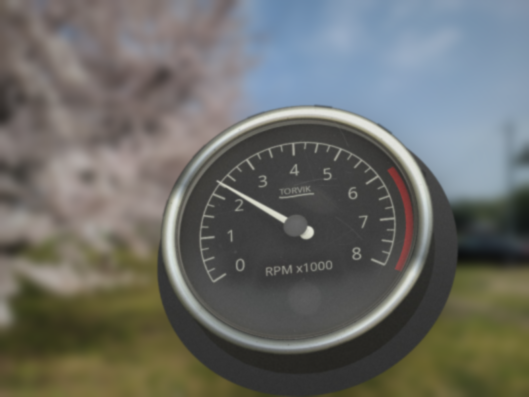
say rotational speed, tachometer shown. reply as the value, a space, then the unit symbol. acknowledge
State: 2250 rpm
